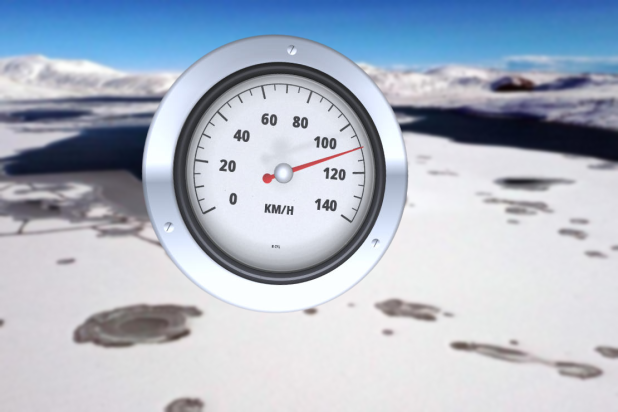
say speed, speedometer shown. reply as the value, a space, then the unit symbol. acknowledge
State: 110 km/h
